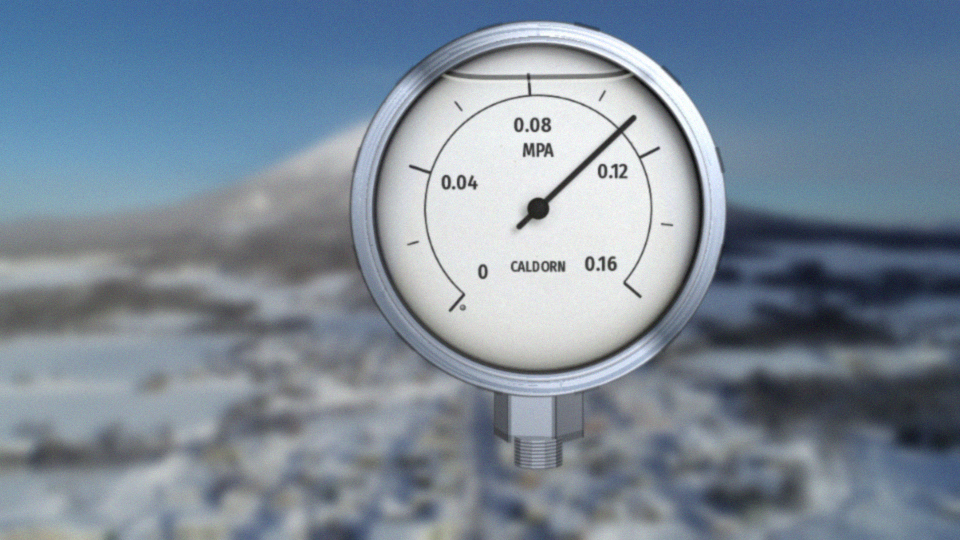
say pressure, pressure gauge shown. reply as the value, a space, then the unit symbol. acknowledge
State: 0.11 MPa
